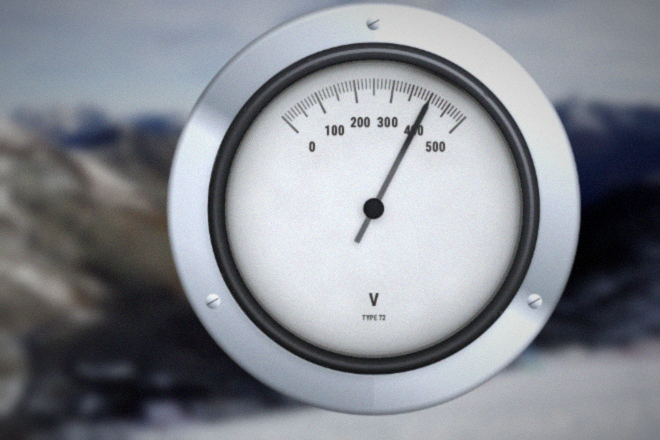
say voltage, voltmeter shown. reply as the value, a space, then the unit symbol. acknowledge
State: 400 V
